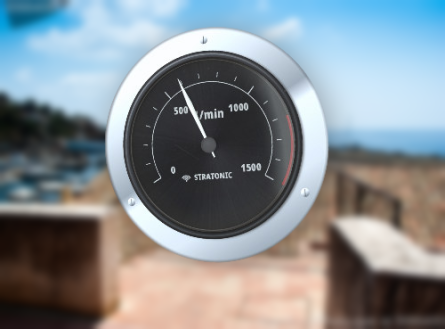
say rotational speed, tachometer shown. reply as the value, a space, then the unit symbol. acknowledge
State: 600 rpm
